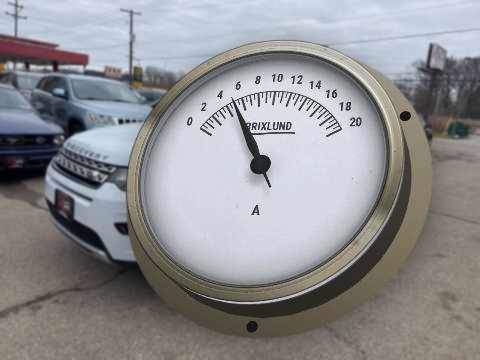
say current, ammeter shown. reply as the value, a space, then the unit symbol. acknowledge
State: 5 A
